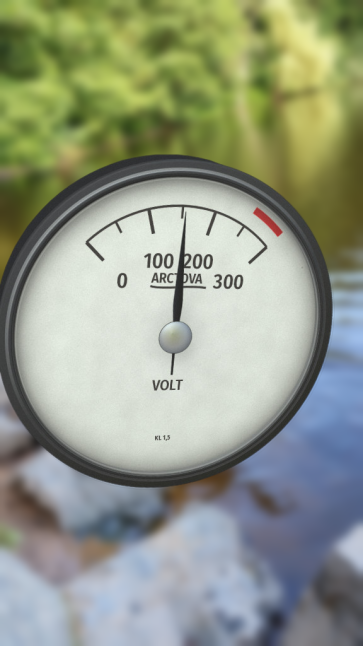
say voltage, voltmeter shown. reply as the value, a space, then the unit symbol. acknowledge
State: 150 V
